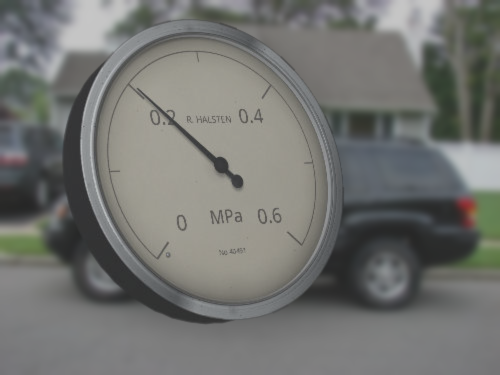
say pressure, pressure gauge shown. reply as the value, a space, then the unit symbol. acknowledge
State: 0.2 MPa
